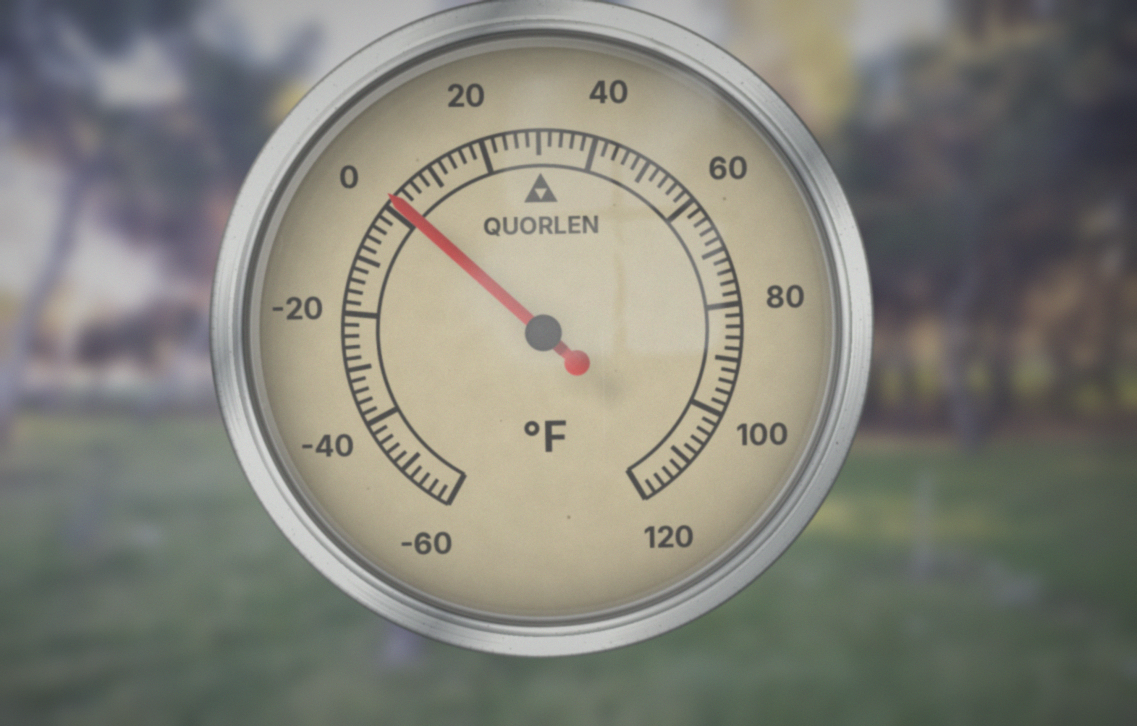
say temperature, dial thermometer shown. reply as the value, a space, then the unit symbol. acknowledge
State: 2 °F
